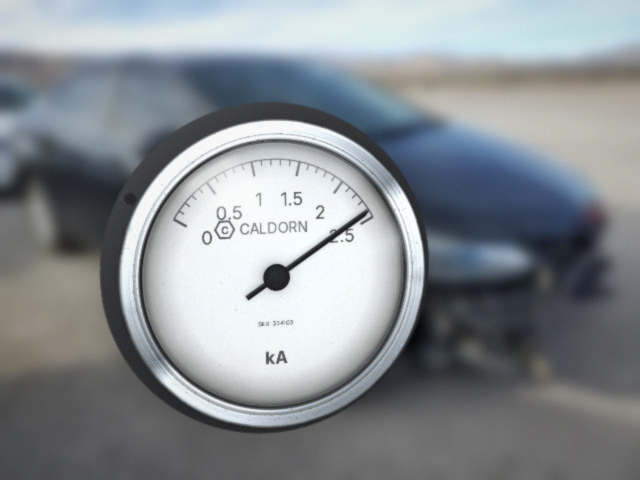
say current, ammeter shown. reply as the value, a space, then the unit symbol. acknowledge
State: 2.4 kA
